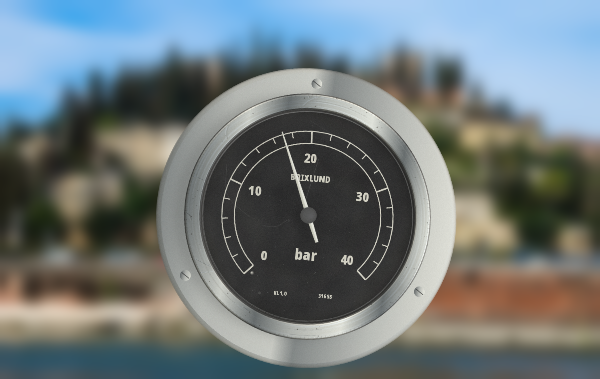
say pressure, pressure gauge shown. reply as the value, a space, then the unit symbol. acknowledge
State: 17 bar
